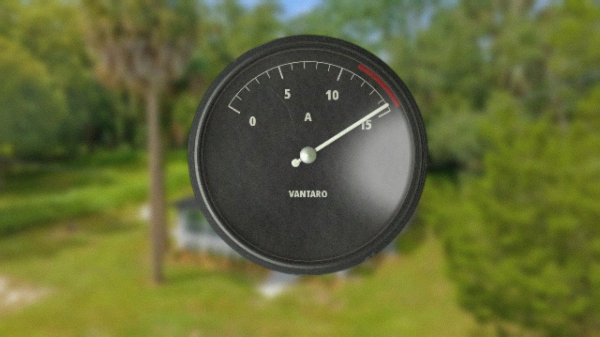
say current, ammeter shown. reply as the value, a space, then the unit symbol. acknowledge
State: 14.5 A
